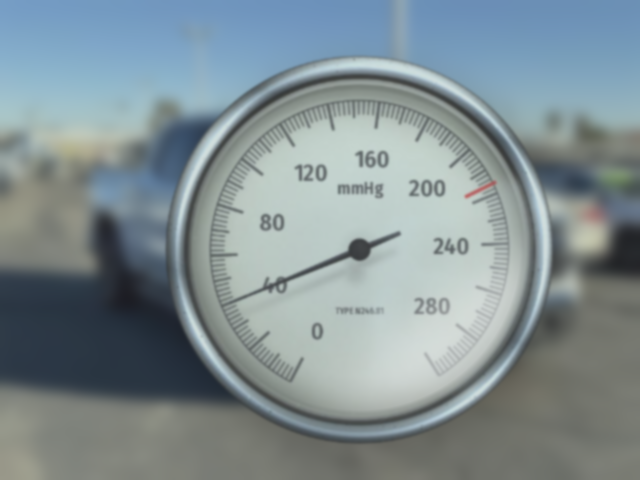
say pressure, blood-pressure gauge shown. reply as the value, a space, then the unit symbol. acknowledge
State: 40 mmHg
